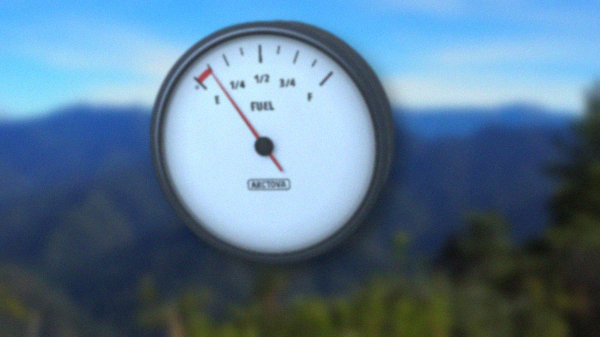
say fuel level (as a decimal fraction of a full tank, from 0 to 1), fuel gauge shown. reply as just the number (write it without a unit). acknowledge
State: 0.125
